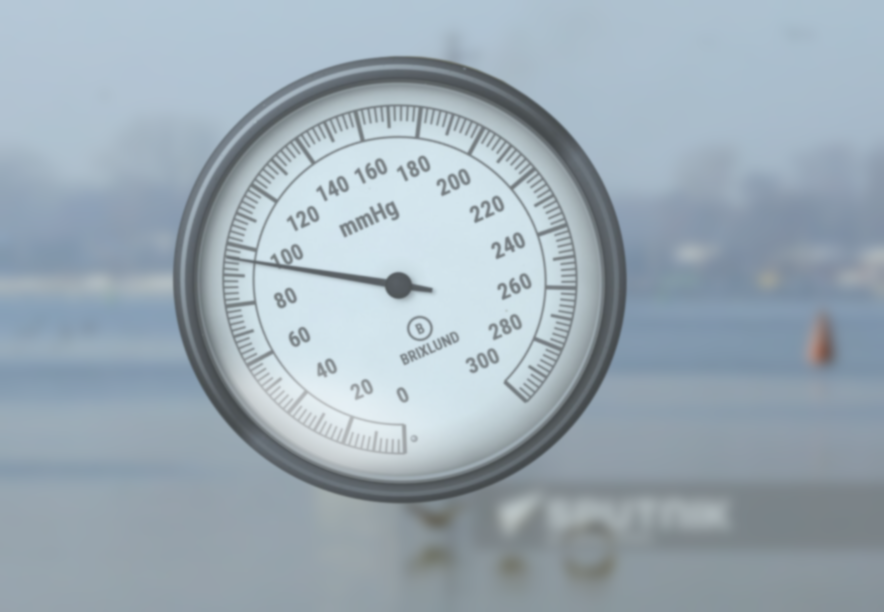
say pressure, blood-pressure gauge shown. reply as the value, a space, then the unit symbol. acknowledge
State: 96 mmHg
